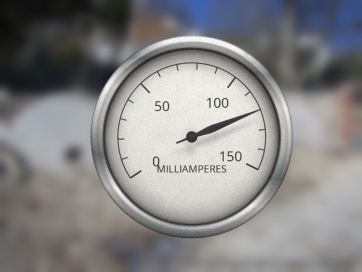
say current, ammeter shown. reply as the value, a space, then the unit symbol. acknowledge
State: 120 mA
